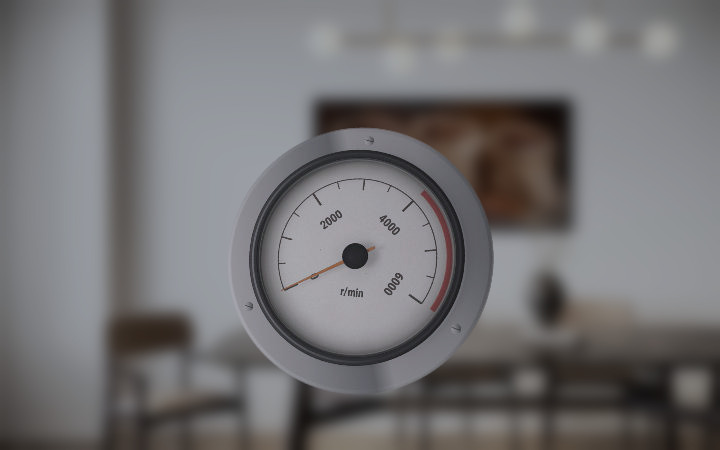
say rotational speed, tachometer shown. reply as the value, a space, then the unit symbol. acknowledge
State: 0 rpm
